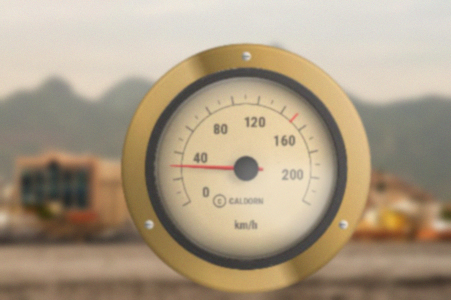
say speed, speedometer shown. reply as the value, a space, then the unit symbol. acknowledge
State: 30 km/h
